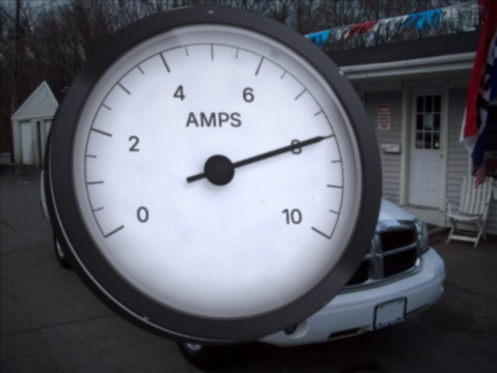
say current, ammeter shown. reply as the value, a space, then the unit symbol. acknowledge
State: 8 A
